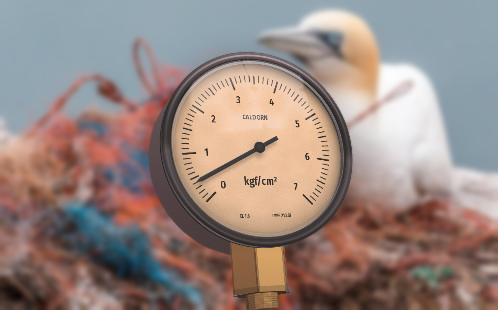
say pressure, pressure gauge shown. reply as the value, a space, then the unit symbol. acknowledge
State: 0.4 kg/cm²
